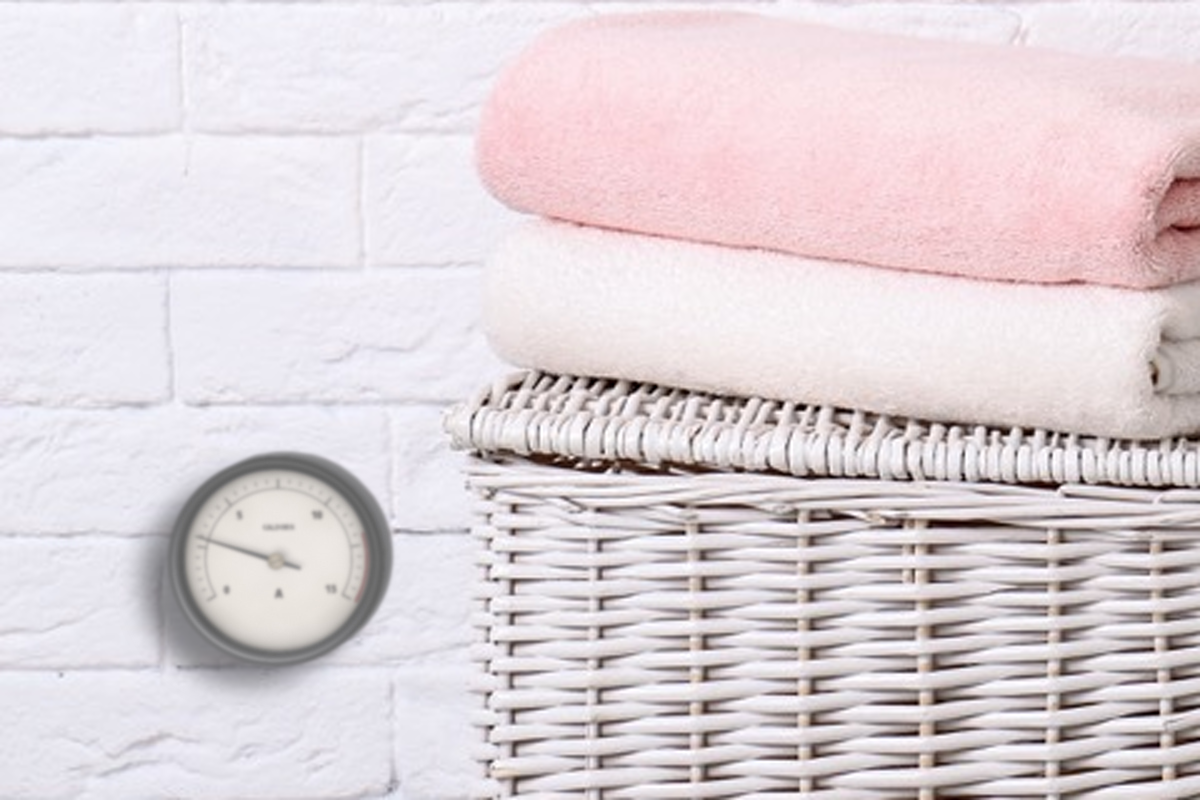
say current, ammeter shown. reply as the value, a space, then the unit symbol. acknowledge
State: 3 A
